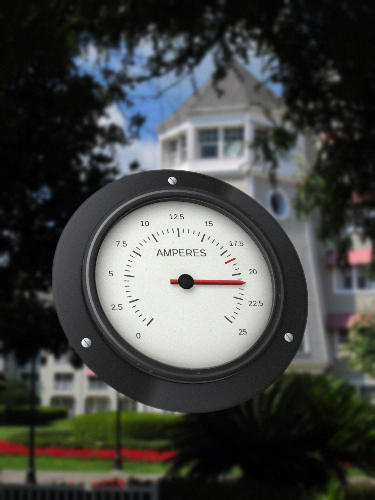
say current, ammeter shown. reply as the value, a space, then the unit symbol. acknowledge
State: 21 A
